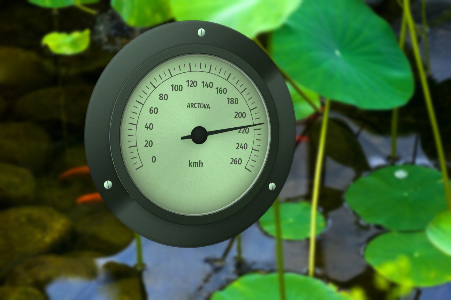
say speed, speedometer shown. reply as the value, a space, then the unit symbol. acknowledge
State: 215 km/h
